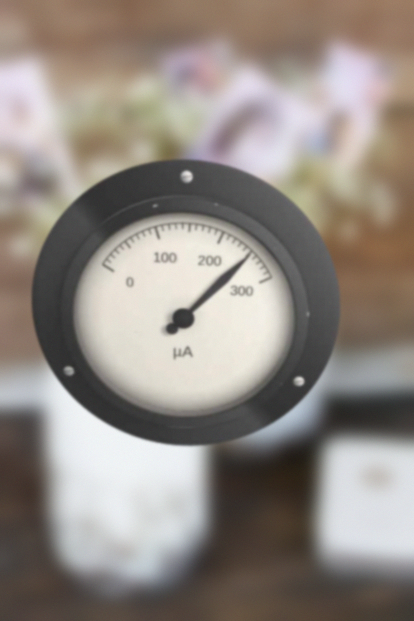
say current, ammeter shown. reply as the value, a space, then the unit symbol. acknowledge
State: 250 µA
